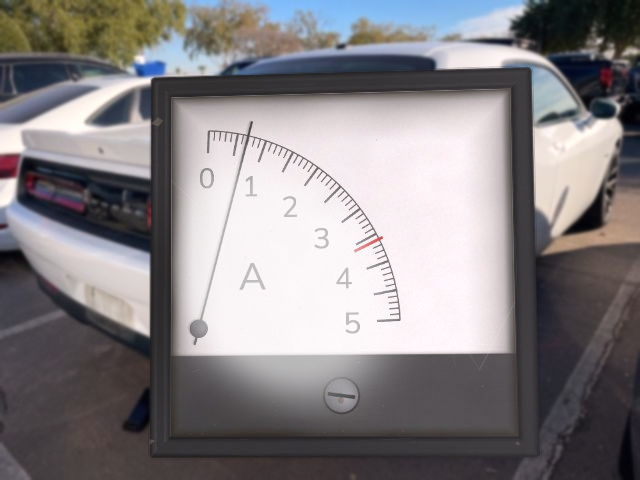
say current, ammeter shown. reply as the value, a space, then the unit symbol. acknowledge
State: 0.7 A
